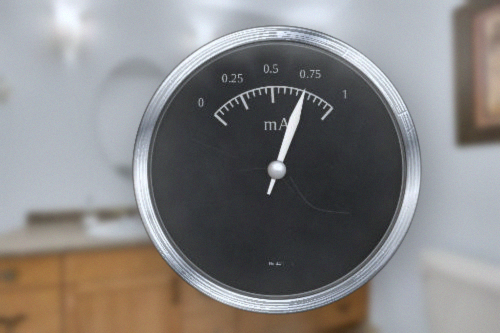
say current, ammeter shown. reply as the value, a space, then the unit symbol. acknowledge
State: 0.75 mA
